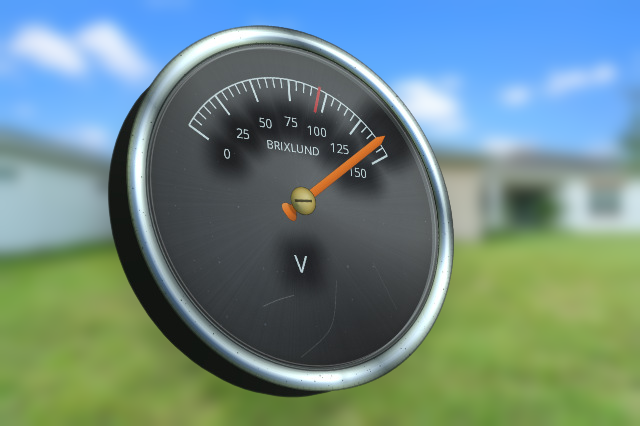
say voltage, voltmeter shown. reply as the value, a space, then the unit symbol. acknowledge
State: 140 V
